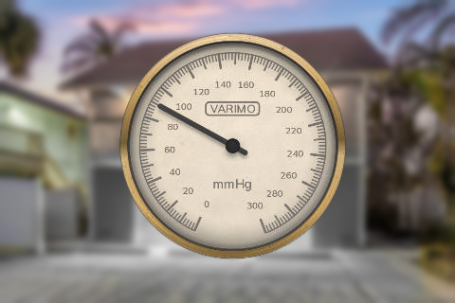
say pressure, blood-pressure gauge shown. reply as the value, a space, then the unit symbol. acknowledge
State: 90 mmHg
